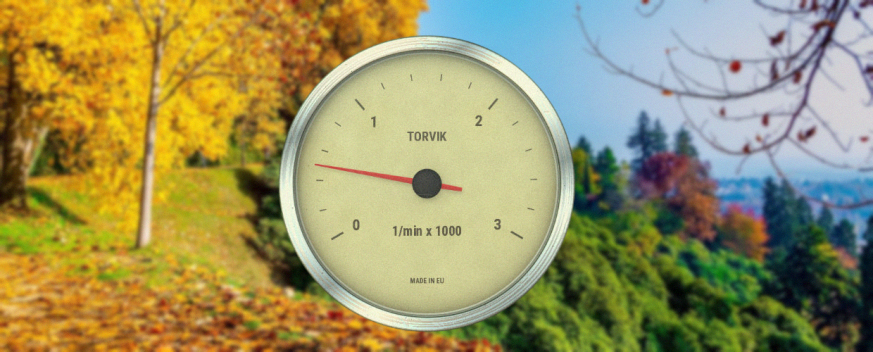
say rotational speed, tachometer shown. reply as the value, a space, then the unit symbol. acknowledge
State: 500 rpm
